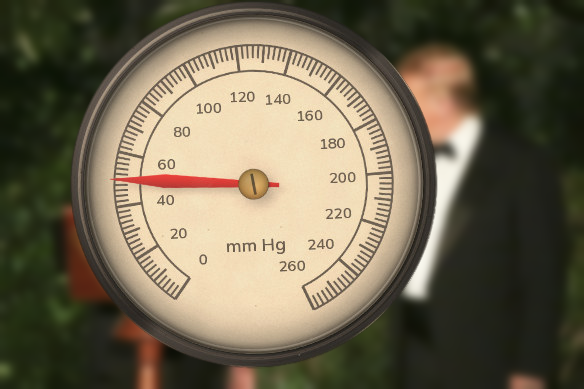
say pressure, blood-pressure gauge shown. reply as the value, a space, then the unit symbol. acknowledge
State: 50 mmHg
